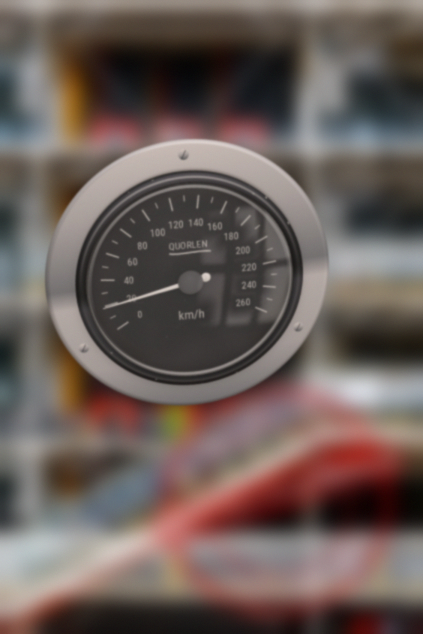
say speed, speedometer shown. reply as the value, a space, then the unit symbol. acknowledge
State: 20 km/h
